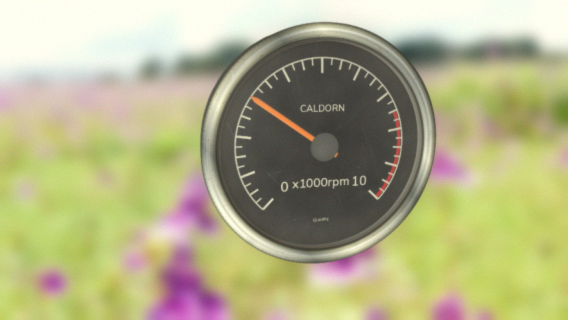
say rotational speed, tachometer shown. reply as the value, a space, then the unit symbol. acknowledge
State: 3000 rpm
